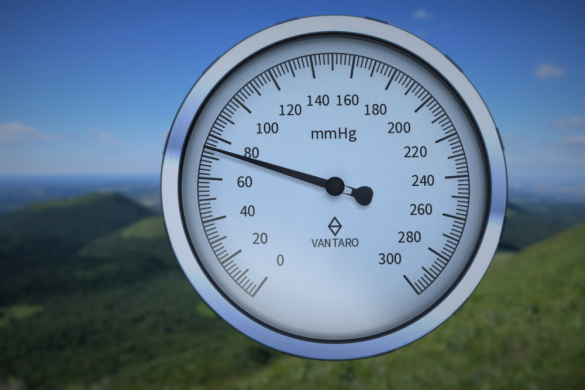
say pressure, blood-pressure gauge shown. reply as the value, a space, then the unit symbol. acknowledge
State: 74 mmHg
